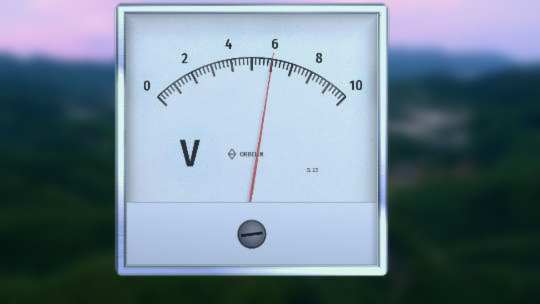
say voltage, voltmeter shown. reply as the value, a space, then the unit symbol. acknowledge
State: 6 V
